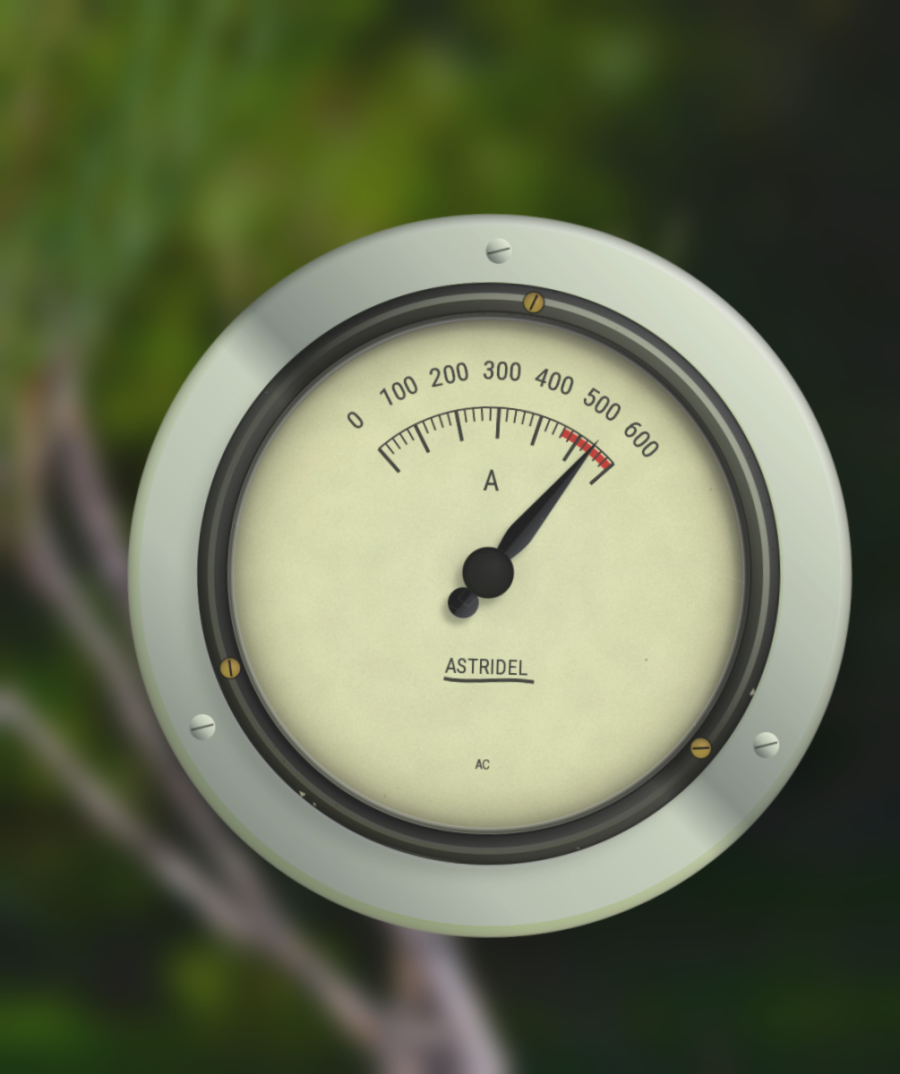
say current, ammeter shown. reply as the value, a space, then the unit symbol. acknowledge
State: 540 A
